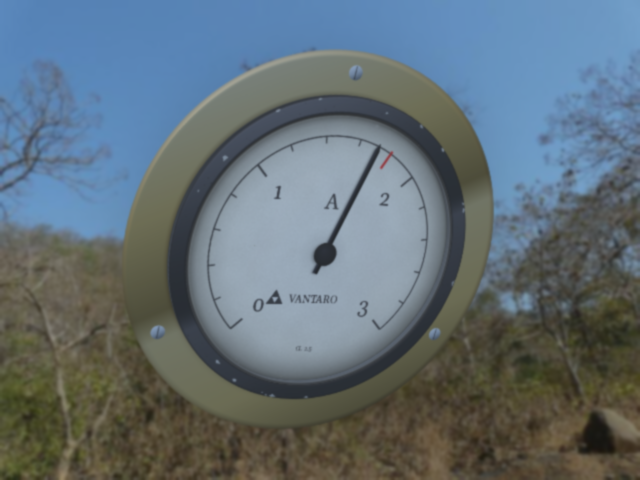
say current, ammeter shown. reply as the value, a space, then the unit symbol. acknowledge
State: 1.7 A
